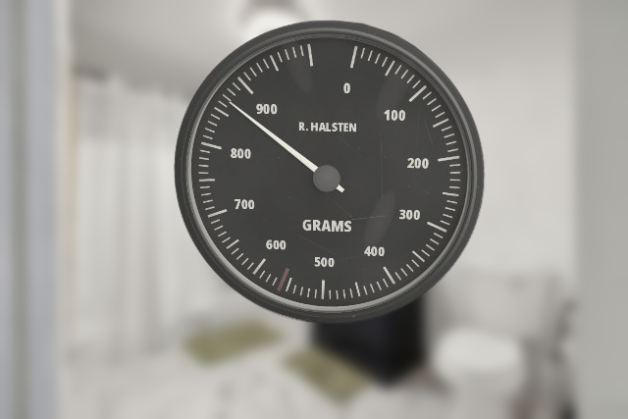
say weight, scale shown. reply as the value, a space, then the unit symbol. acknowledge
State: 870 g
